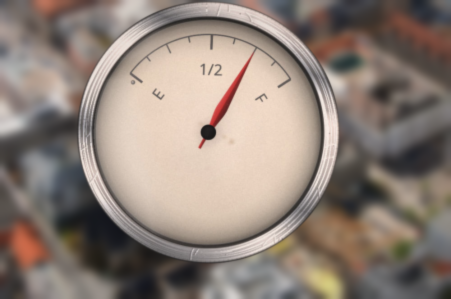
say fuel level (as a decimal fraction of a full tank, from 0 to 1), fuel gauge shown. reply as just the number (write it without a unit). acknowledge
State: 0.75
